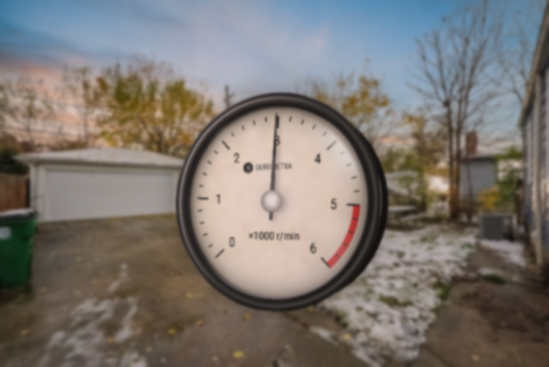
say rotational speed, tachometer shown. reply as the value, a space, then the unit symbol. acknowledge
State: 3000 rpm
